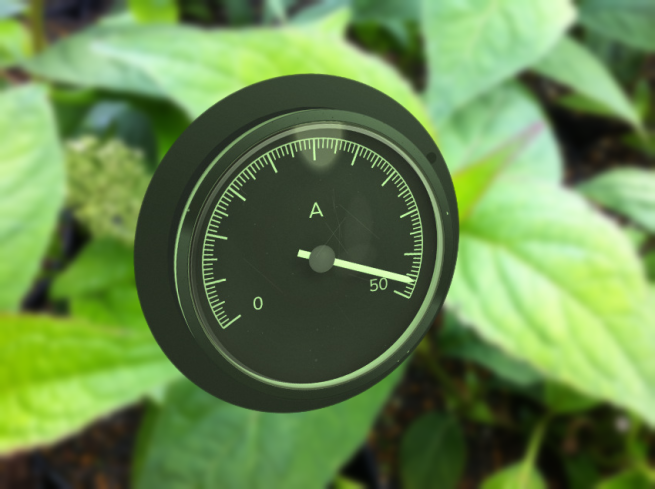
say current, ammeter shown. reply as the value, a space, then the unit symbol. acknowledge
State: 48 A
